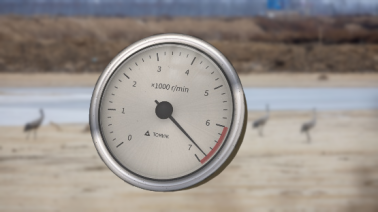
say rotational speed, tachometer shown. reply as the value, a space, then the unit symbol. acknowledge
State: 6800 rpm
